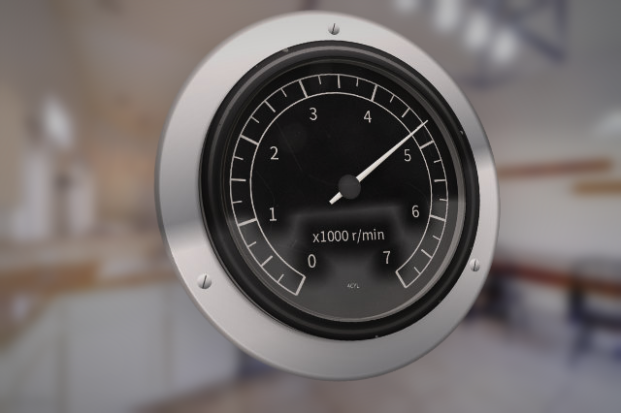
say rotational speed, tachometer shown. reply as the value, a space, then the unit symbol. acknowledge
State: 4750 rpm
